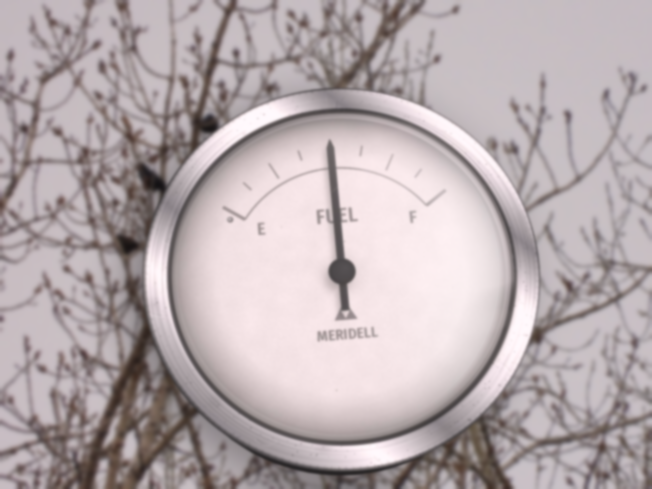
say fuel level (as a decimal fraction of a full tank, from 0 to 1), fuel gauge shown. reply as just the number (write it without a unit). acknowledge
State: 0.5
